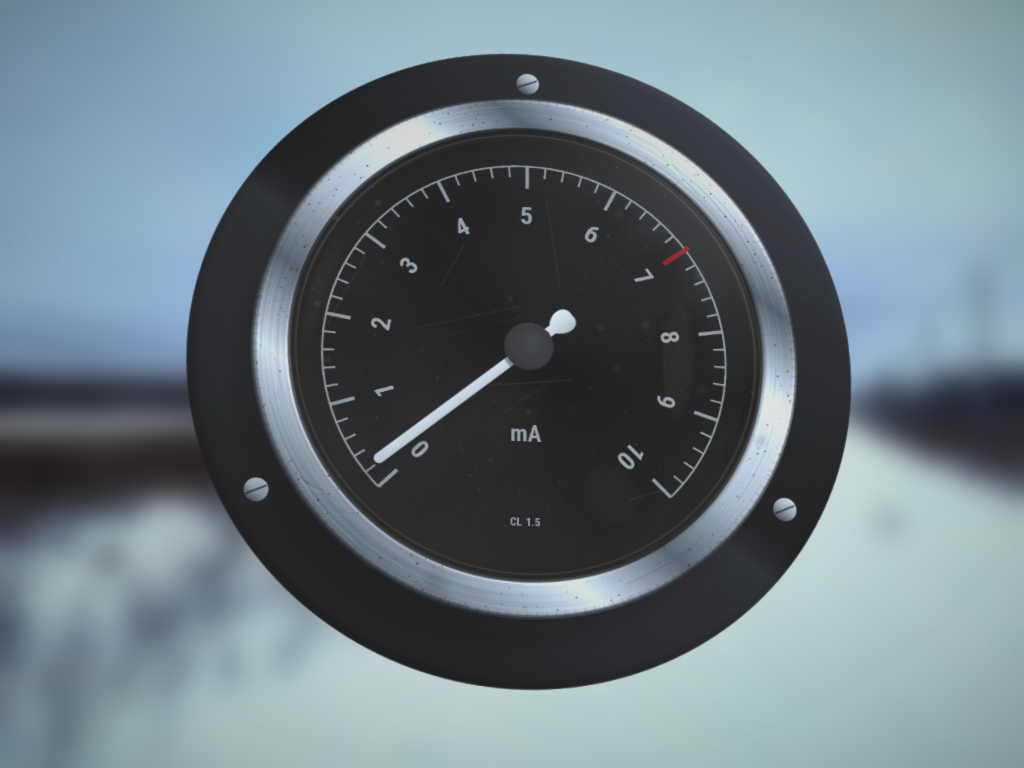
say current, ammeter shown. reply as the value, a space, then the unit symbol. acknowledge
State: 0.2 mA
